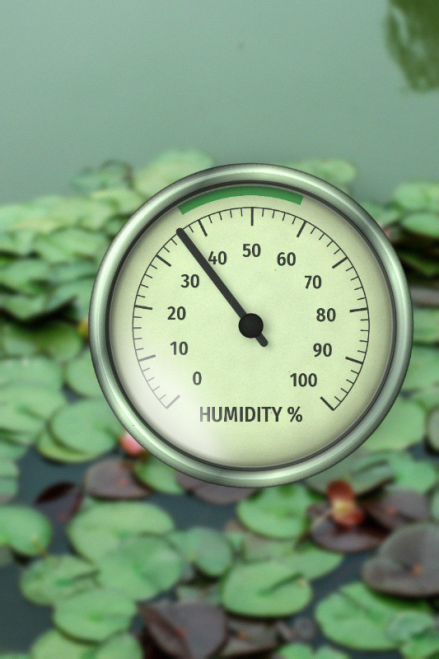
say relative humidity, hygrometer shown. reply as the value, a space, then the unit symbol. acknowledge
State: 36 %
